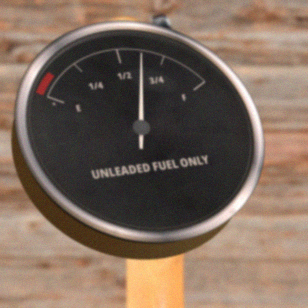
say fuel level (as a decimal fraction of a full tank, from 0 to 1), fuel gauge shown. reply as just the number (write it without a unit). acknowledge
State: 0.625
